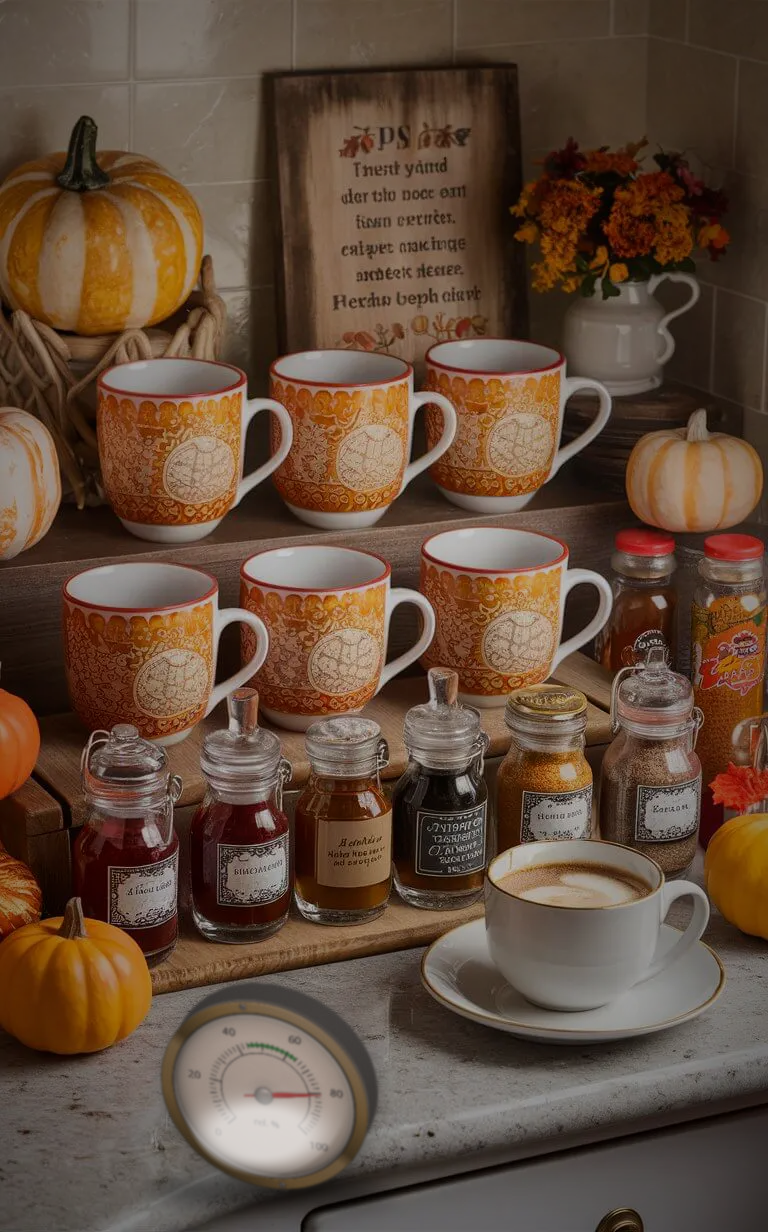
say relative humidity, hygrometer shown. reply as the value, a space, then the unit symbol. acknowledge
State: 80 %
